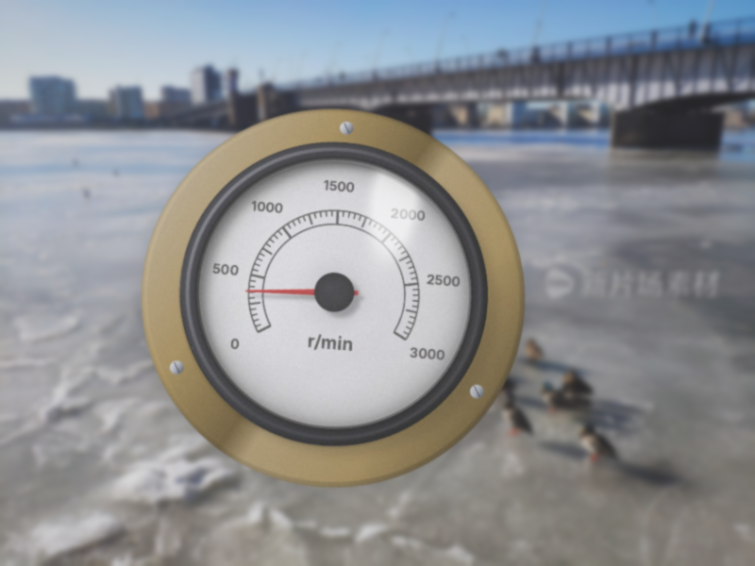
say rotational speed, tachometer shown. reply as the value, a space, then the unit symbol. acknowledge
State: 350 rpm
